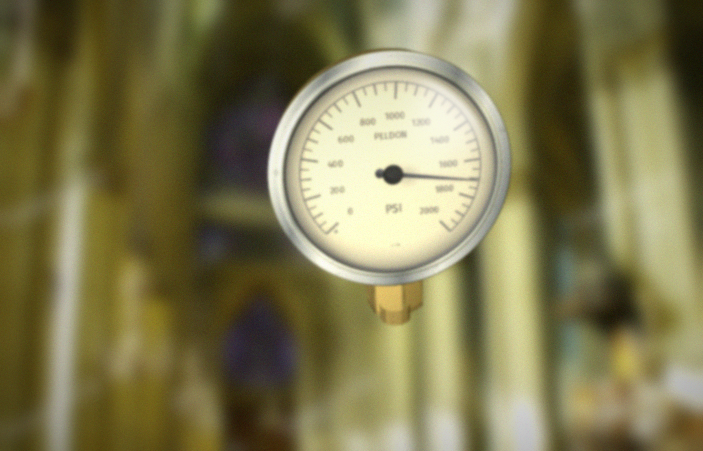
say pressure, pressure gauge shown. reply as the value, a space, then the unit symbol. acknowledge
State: 1700 psi
